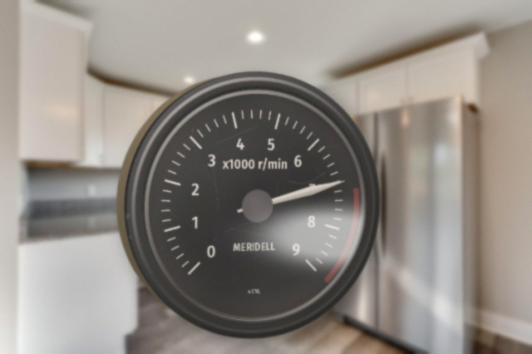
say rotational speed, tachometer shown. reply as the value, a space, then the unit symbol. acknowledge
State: 7000 rpm
